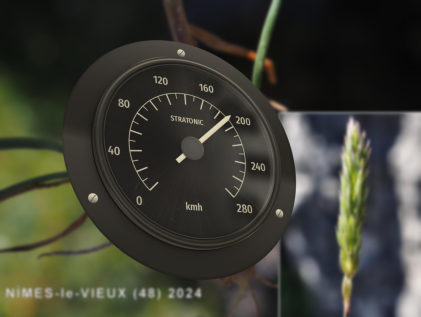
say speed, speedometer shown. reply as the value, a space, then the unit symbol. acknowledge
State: 190 km/h
